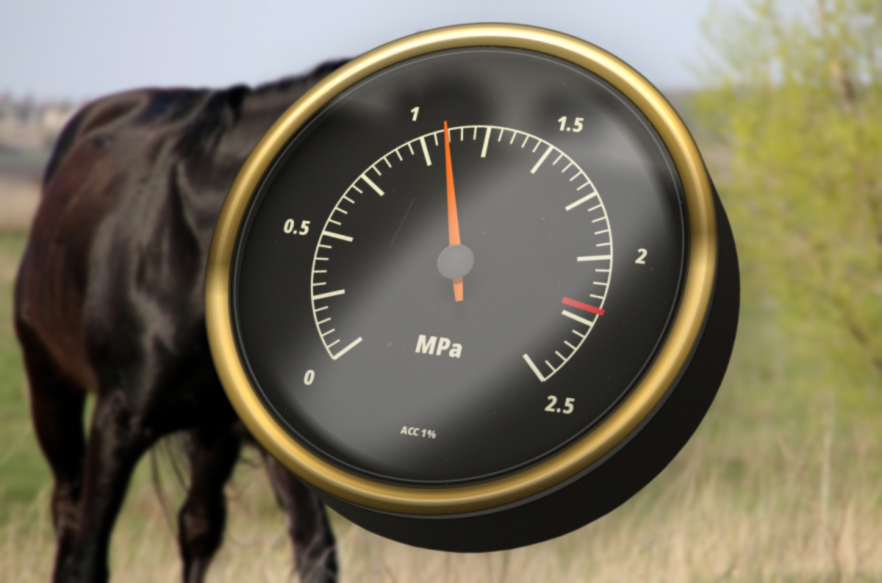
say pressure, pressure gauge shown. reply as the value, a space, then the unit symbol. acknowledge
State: 1.1 MPa
